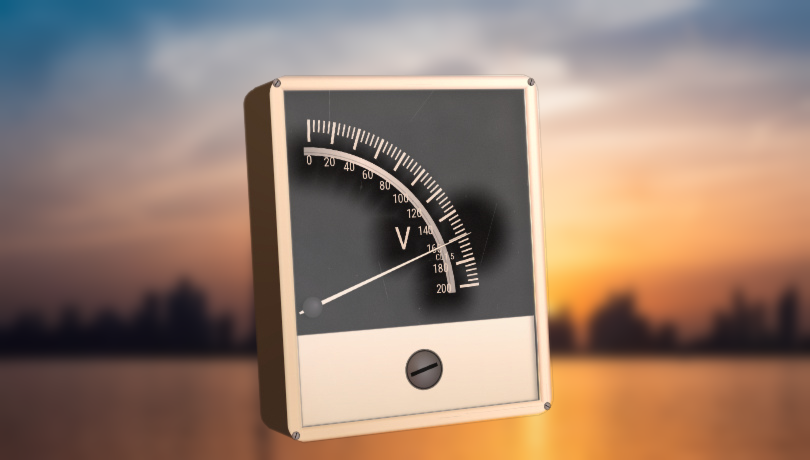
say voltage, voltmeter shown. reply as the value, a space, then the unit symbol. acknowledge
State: 160 V
